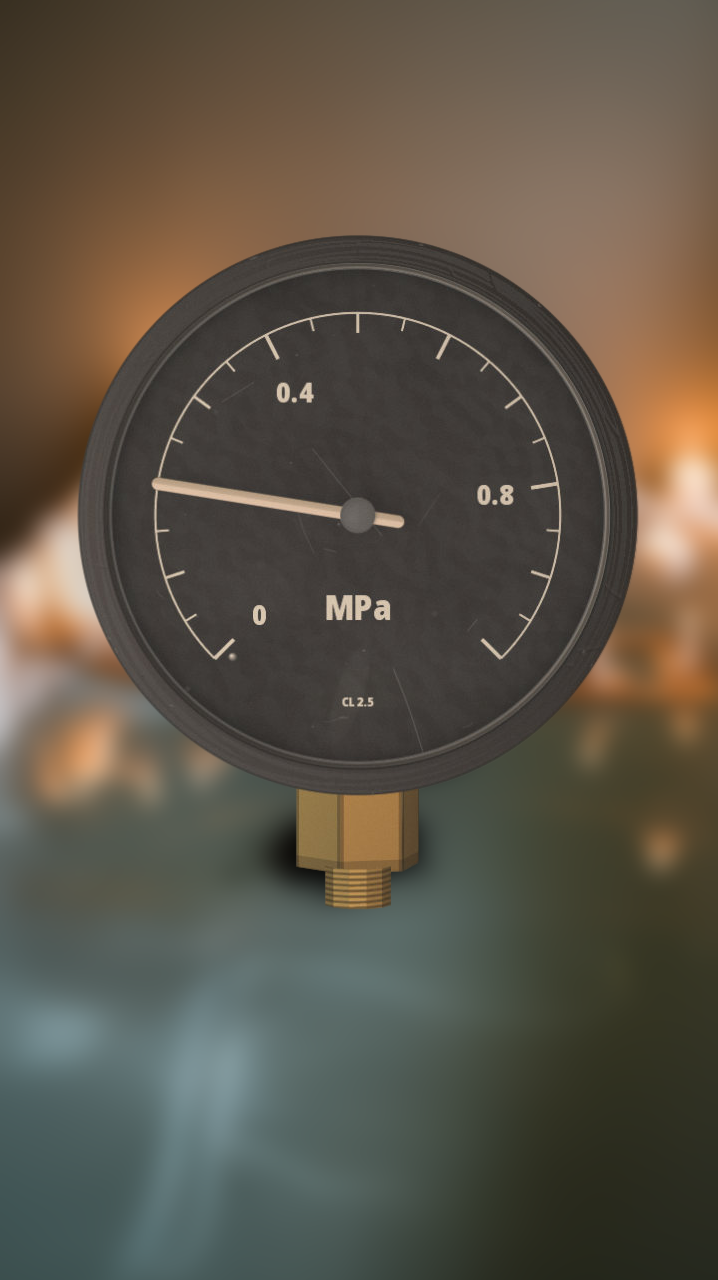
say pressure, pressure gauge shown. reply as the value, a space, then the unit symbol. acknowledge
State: 0.2 MPa
